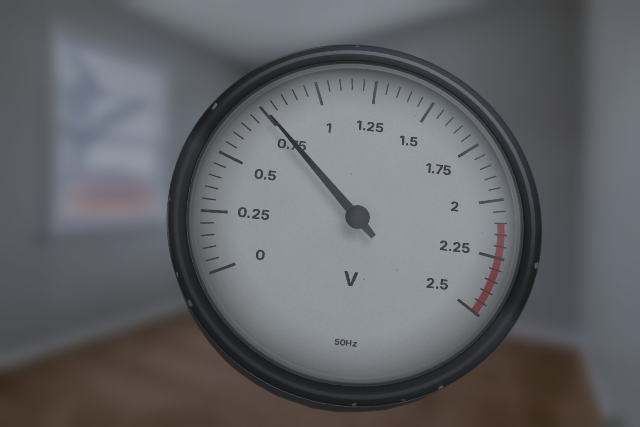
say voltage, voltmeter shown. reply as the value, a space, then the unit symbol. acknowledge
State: 0.75 V
